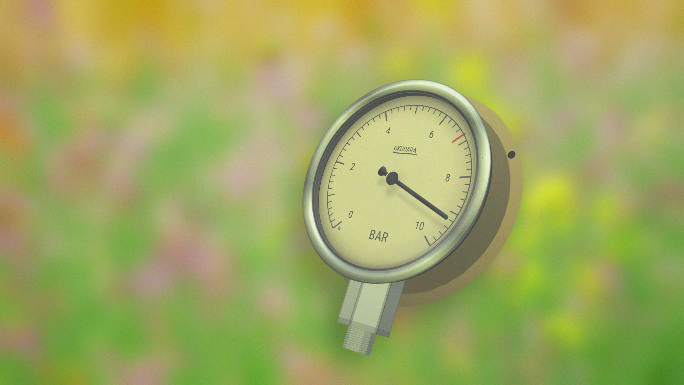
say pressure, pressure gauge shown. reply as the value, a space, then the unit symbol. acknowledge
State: 9.2 bar
